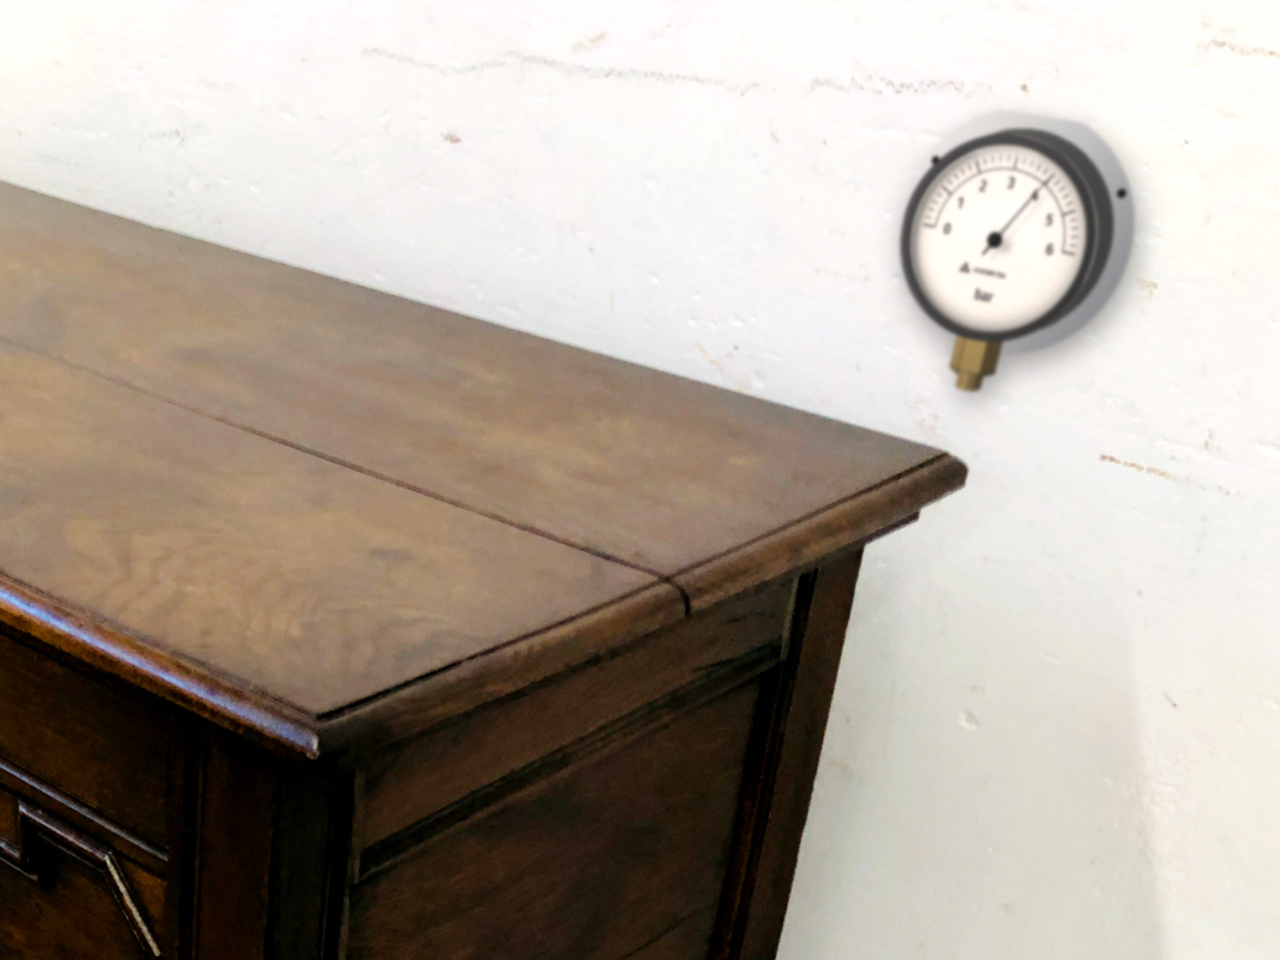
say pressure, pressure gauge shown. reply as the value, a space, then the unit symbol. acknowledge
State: 4 bar
